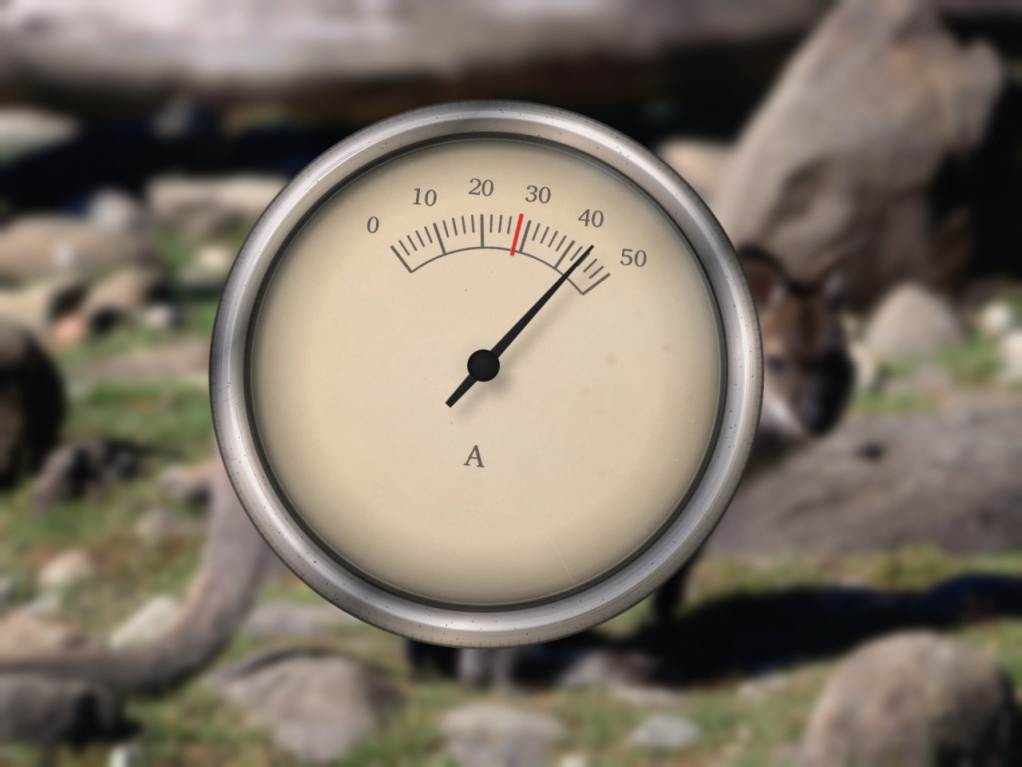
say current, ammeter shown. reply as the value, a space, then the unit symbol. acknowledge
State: 44 A
